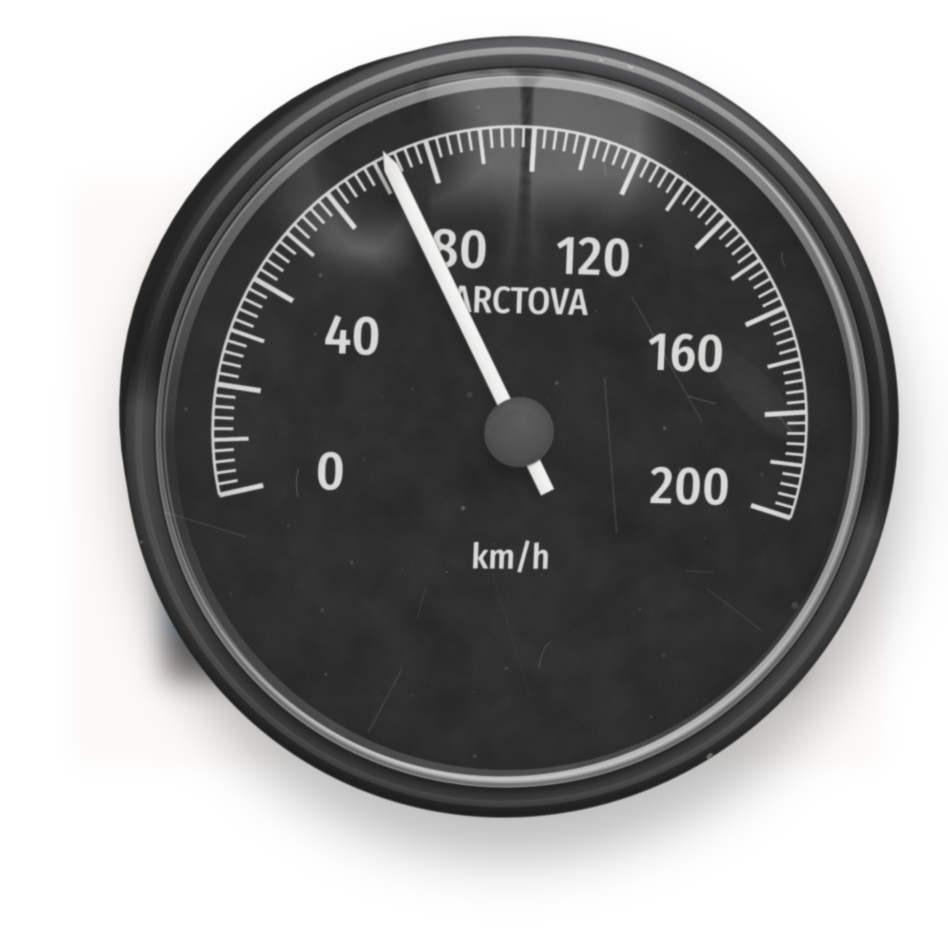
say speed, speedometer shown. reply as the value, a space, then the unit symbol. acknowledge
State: 72 km/h
